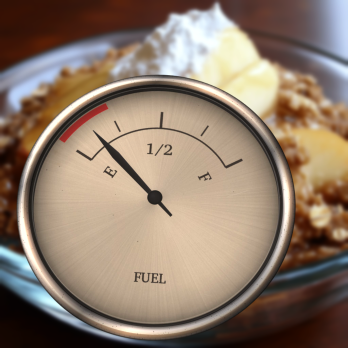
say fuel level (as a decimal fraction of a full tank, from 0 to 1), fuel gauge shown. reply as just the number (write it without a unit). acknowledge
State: 0.125
